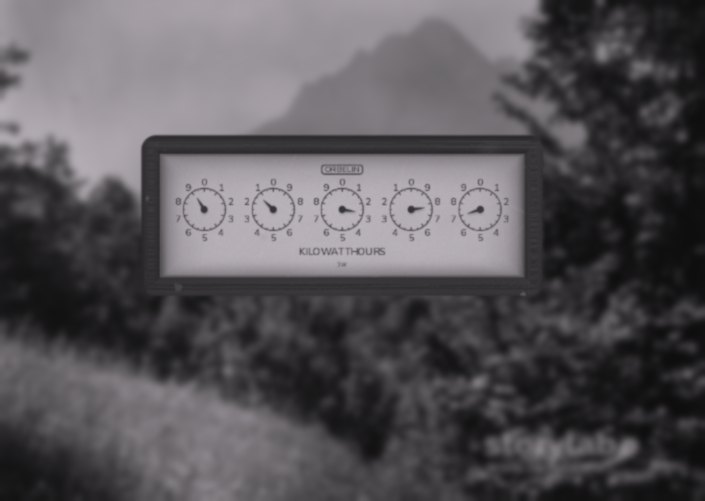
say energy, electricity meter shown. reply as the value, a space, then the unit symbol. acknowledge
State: 91277 kWh
